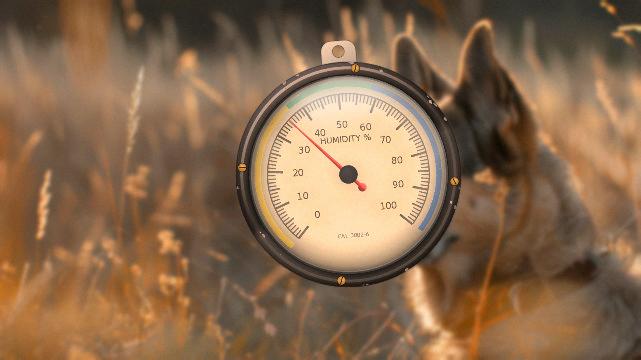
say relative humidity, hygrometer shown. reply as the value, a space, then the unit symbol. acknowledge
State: 35 %
